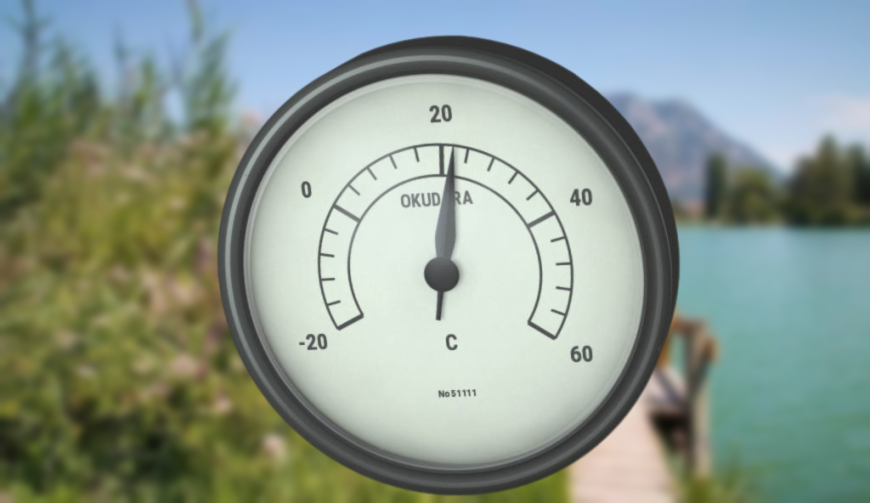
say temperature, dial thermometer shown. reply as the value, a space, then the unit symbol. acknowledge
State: 22 °C
